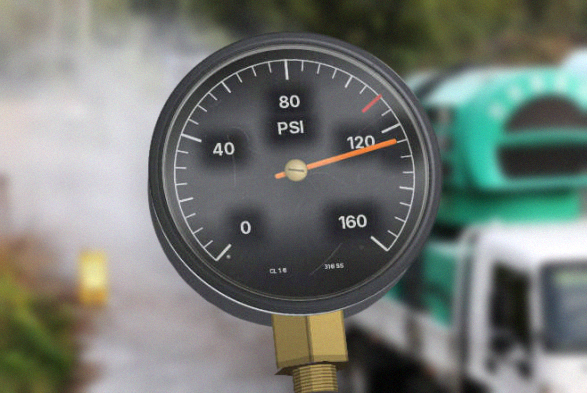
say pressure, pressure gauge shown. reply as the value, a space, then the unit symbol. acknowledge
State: 125 psi
